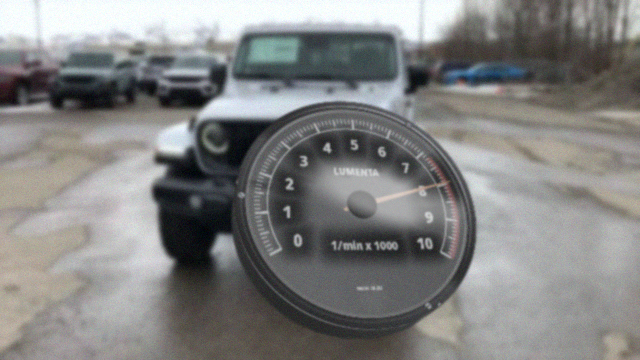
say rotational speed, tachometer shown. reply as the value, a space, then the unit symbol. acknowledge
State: 8000 rpm
